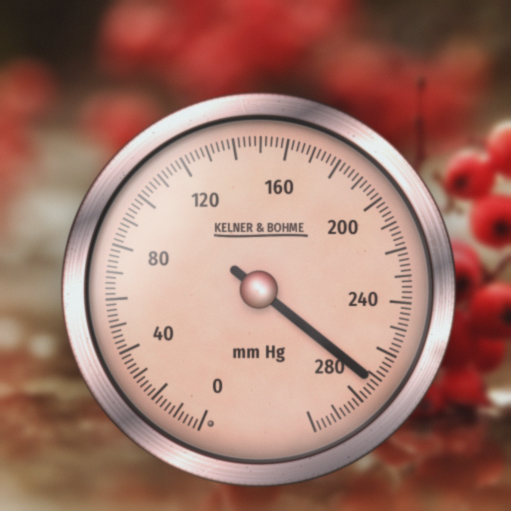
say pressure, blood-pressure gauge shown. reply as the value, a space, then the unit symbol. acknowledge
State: 272 mmHg
